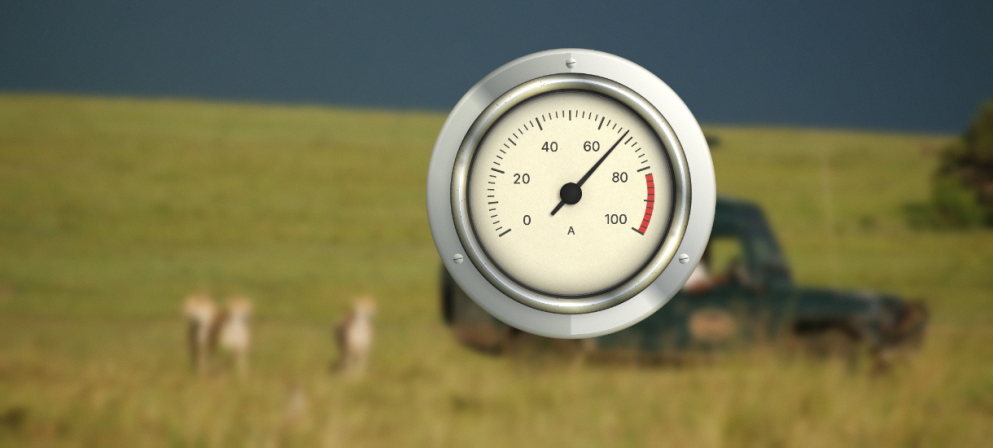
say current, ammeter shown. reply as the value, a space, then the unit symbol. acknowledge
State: 68 A
